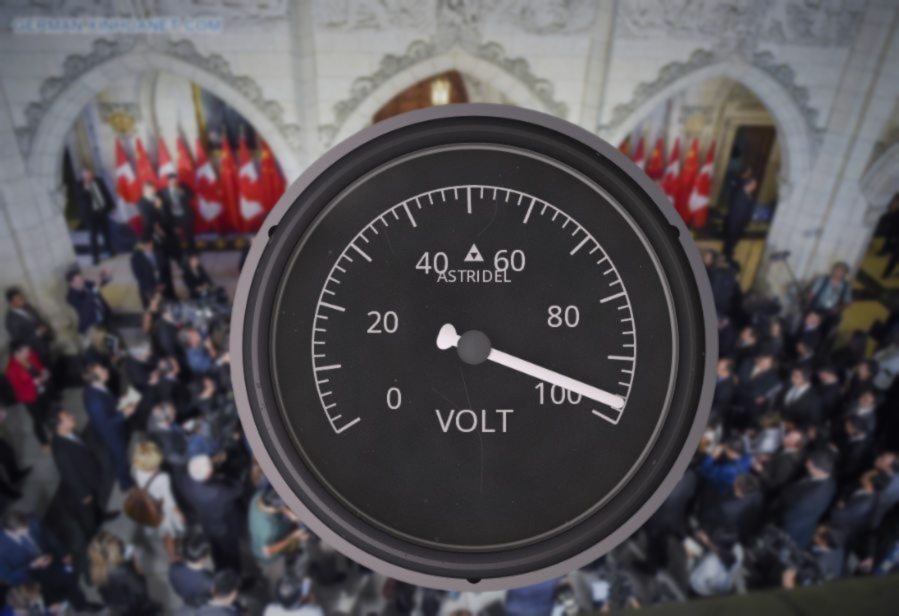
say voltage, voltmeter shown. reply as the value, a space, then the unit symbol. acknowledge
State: 97 V
